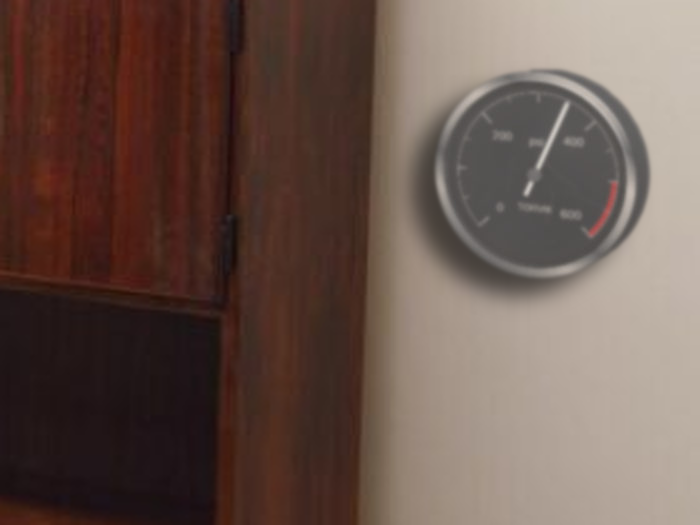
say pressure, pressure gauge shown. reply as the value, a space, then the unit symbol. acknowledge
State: 350 psi
